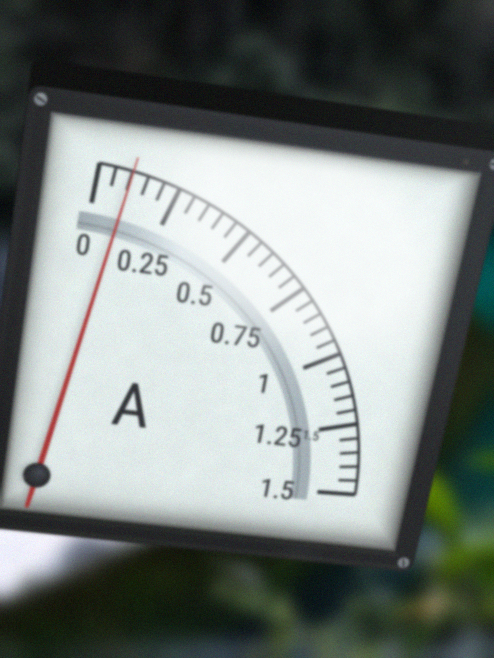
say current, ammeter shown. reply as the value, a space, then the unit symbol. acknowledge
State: 0.1 A
